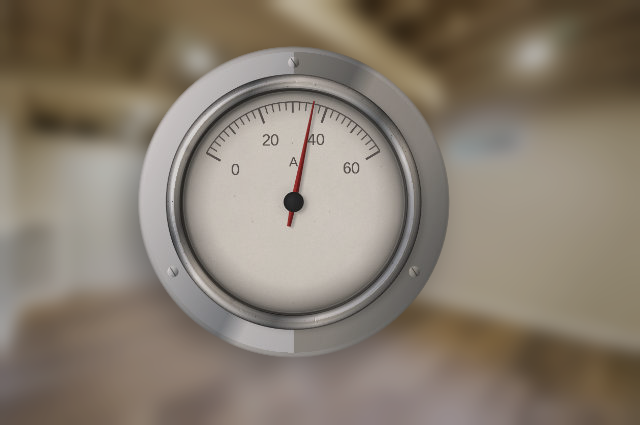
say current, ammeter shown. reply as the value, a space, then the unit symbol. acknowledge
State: 36 A
